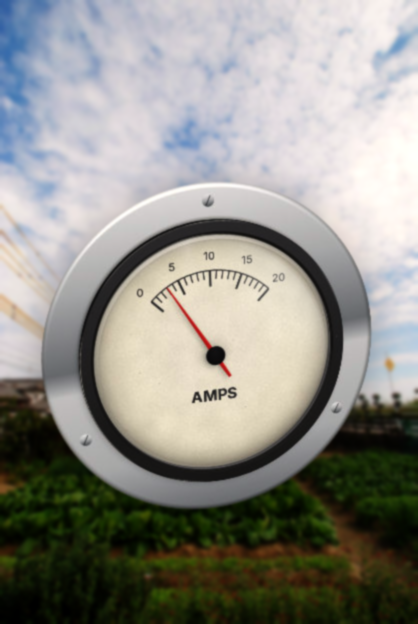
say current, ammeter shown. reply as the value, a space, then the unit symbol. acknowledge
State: 3 A
